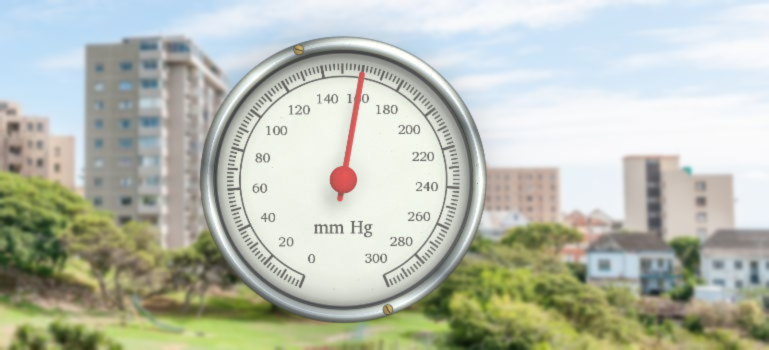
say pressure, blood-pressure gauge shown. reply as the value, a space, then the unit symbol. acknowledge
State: 160 mmHg
